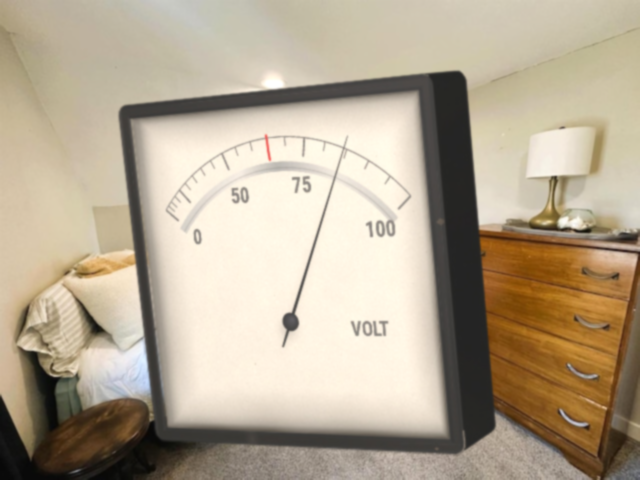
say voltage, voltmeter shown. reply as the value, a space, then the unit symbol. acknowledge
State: 85 V
